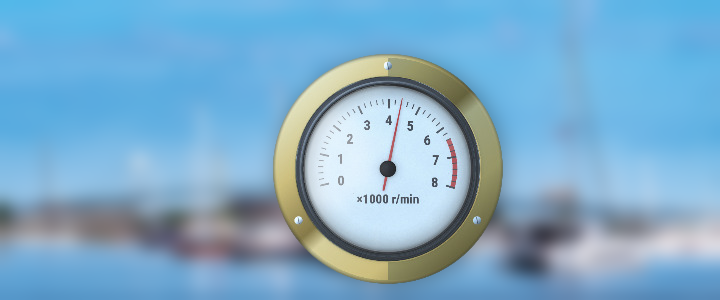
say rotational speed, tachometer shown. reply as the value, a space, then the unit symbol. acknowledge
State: 4400 rpm
